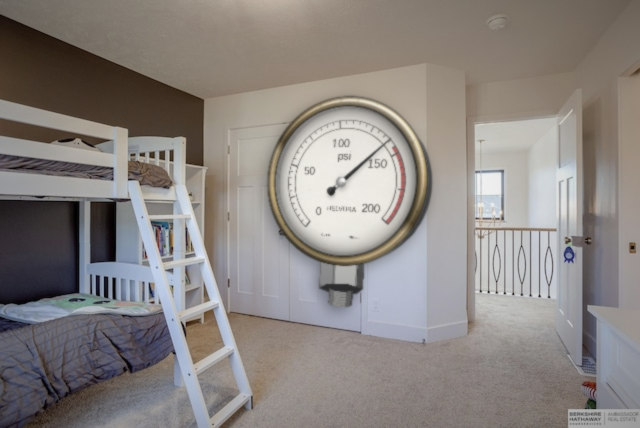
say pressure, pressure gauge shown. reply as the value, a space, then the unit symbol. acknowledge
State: 140 psi
